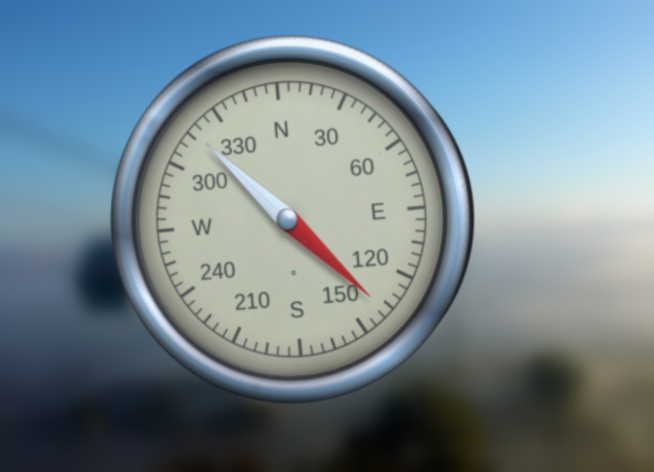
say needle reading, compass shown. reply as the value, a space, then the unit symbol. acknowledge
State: 137.5 °
